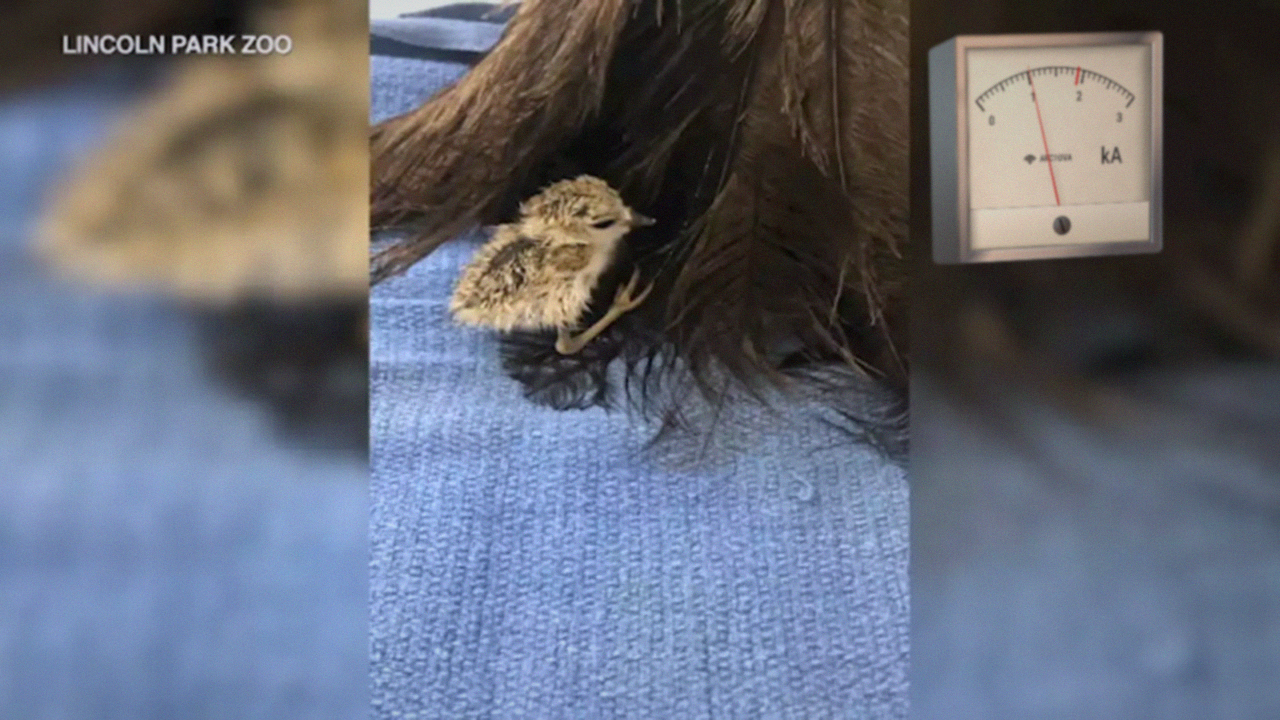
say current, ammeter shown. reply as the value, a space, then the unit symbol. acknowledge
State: 1 kA
